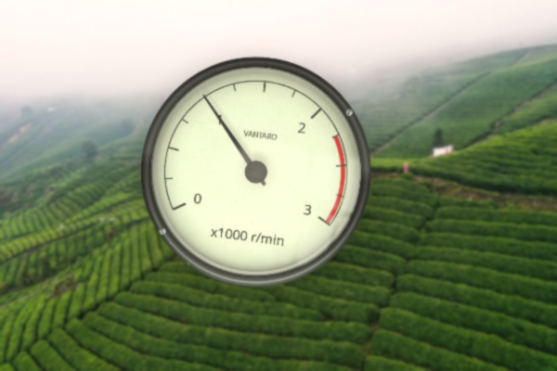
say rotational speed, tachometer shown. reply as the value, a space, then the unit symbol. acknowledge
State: 1000 rpm
